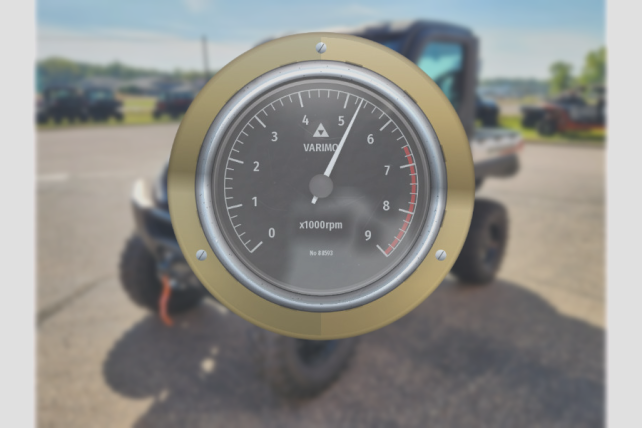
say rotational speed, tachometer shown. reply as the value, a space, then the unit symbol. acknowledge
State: 5300 rpm
